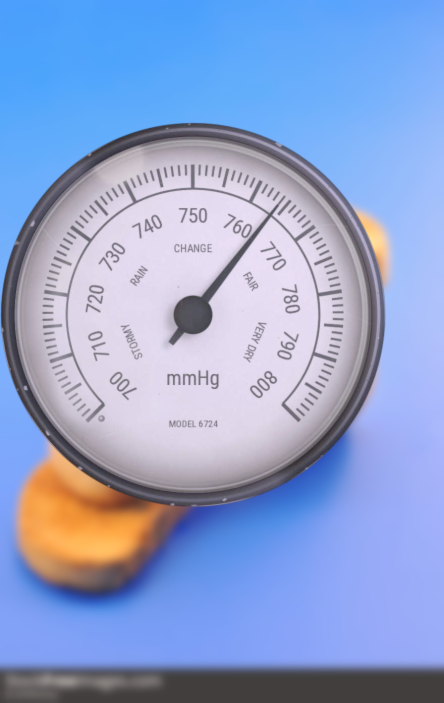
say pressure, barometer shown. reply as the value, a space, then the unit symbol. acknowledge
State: 764 mmHg
